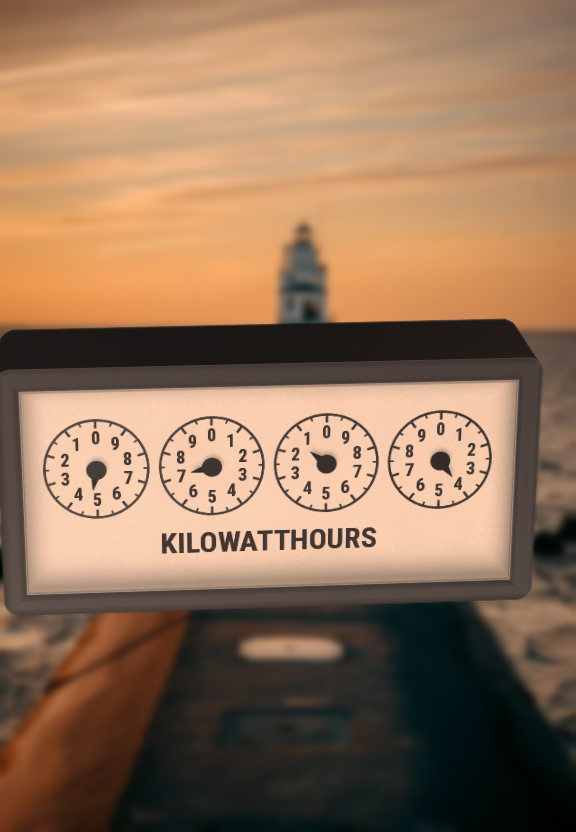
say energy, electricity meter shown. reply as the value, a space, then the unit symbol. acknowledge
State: 4714 kWh
